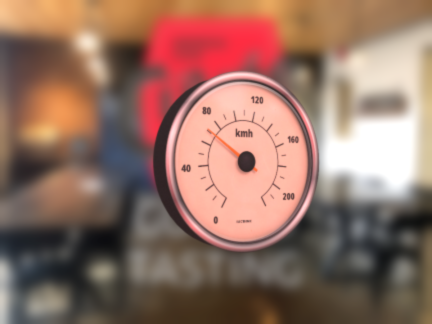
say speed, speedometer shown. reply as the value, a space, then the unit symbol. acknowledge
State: 70 km/h
